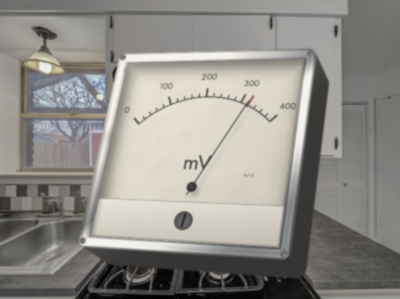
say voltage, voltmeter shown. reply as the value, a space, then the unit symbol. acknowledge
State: 320 mV
